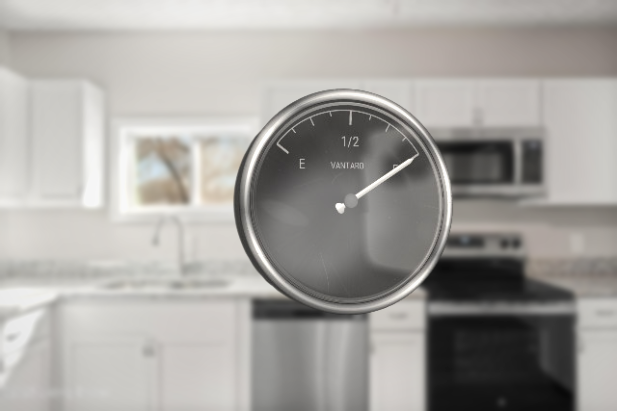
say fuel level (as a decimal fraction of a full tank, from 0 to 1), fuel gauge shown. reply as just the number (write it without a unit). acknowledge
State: 1
